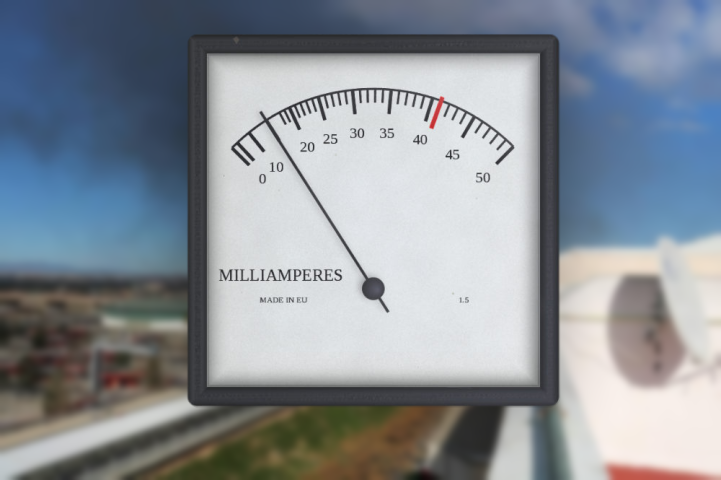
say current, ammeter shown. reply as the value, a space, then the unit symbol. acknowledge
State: 15 mA
